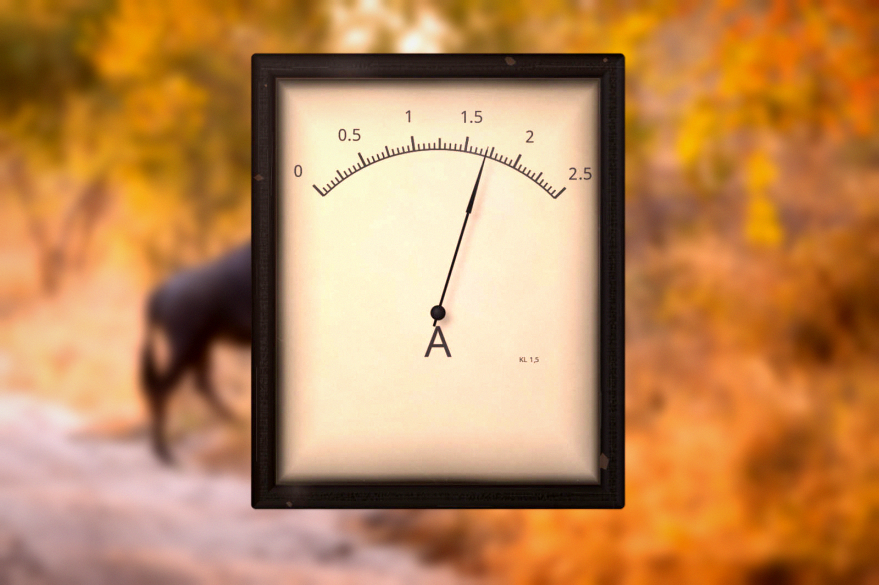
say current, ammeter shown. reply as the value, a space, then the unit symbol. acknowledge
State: 1.7 A
